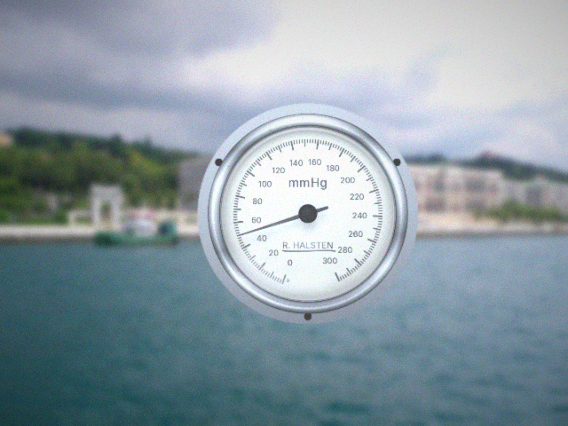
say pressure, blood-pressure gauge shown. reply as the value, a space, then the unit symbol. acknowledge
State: 50 mmHg
